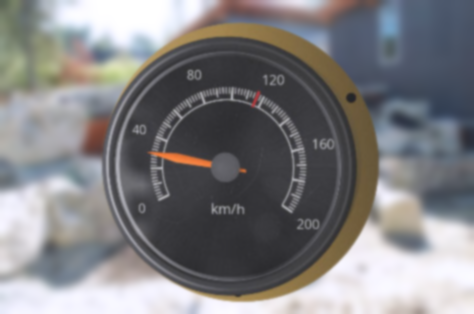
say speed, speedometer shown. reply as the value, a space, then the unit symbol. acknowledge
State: 30 km/h
